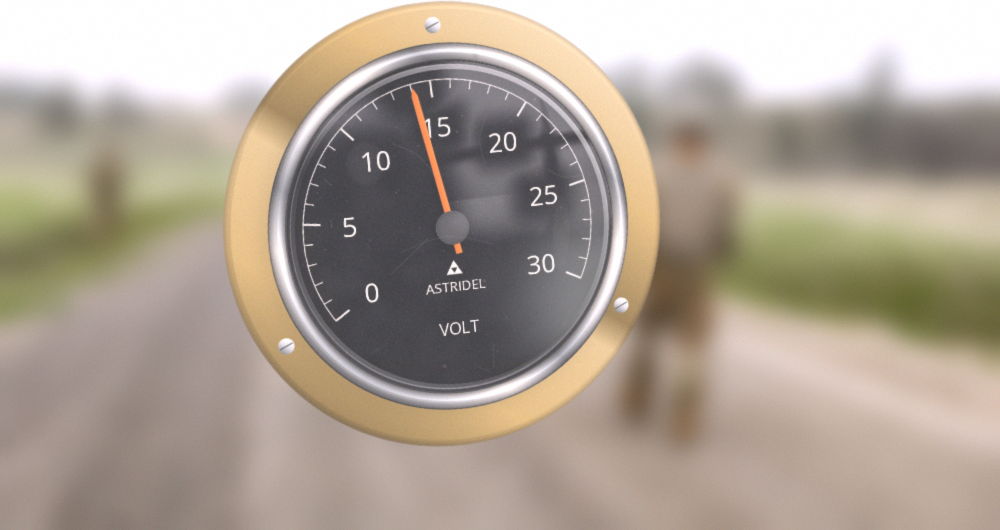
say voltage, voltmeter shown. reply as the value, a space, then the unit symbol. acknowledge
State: 14 V
